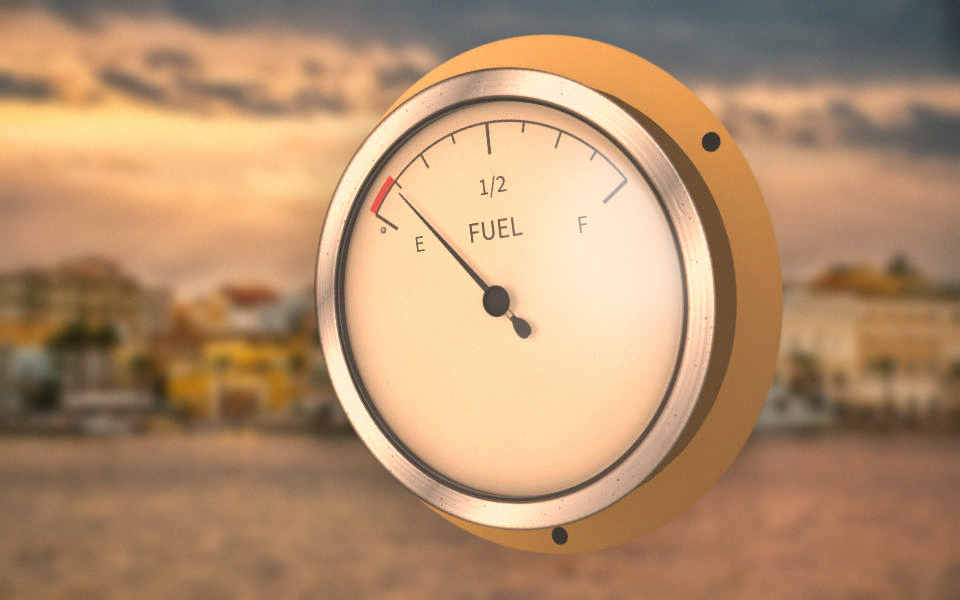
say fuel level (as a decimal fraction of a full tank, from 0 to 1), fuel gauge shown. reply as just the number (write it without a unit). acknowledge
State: 0.125
